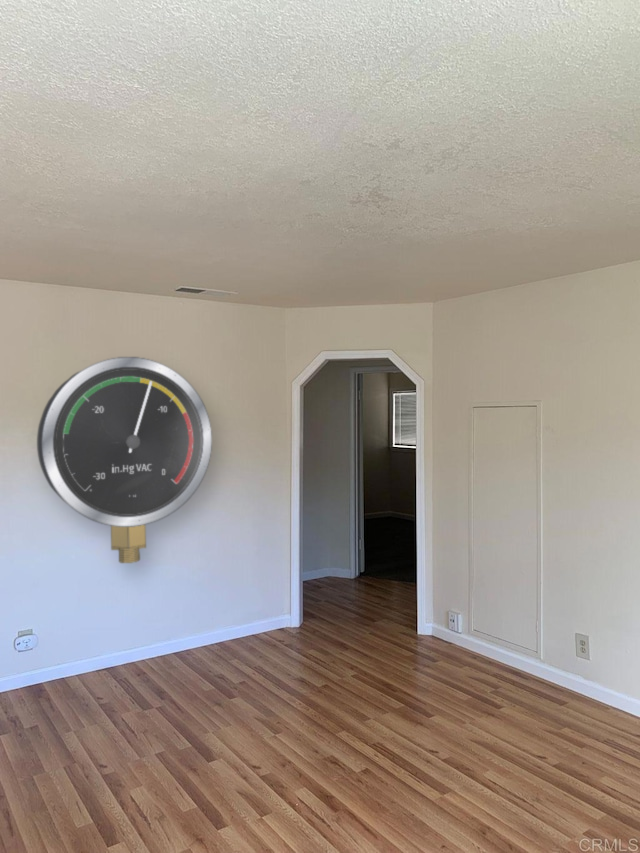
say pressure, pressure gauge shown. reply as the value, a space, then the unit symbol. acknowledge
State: -13 inHg
